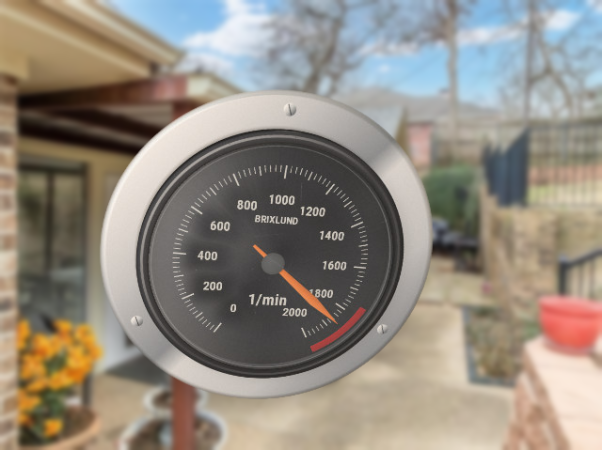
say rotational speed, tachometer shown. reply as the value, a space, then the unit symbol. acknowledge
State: 1860 rpm
